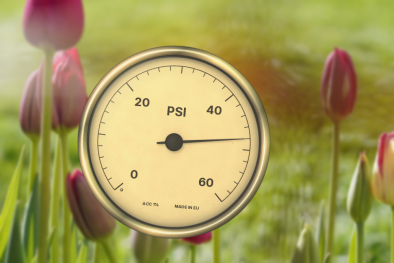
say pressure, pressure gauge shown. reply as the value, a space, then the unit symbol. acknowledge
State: 48 psi
